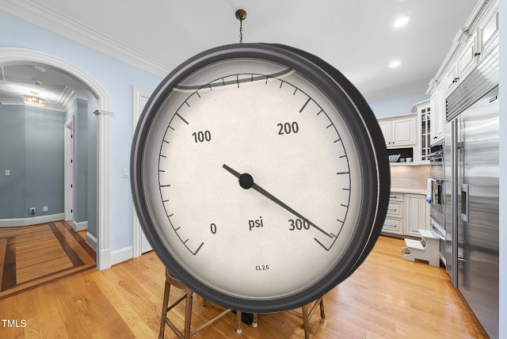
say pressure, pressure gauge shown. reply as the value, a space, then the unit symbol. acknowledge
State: 290 psi
